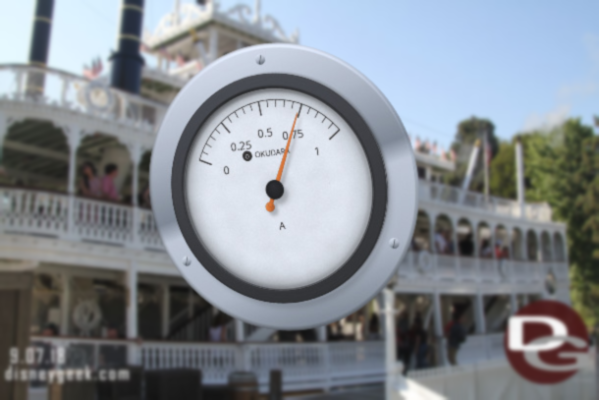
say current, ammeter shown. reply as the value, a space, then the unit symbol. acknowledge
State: 0.75 A
